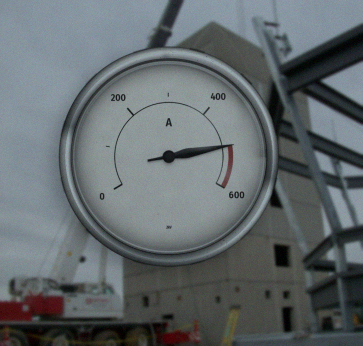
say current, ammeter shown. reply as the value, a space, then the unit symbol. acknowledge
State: 500 A
